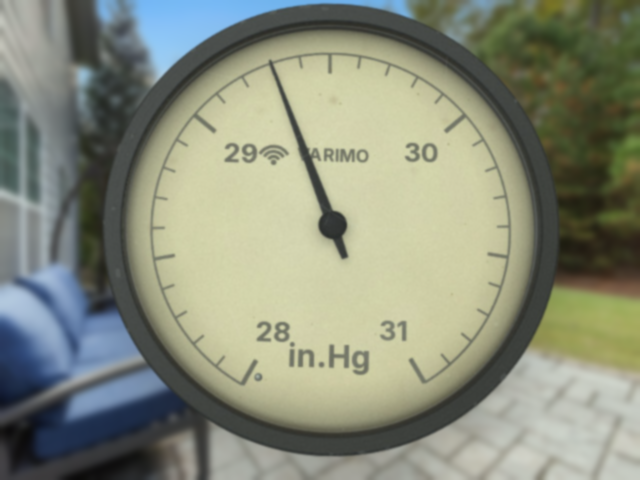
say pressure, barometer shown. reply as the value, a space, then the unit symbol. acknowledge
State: 29.3 inHg
